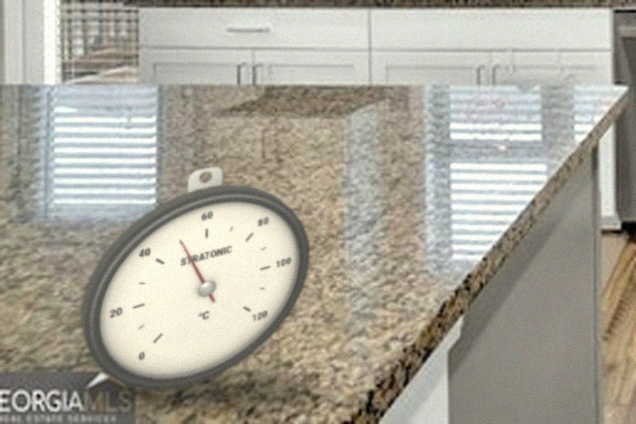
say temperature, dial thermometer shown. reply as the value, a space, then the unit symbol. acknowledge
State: 50 °C
